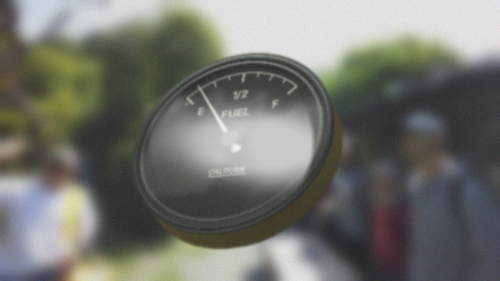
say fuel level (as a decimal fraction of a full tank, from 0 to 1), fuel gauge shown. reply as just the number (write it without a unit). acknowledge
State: 0.125
